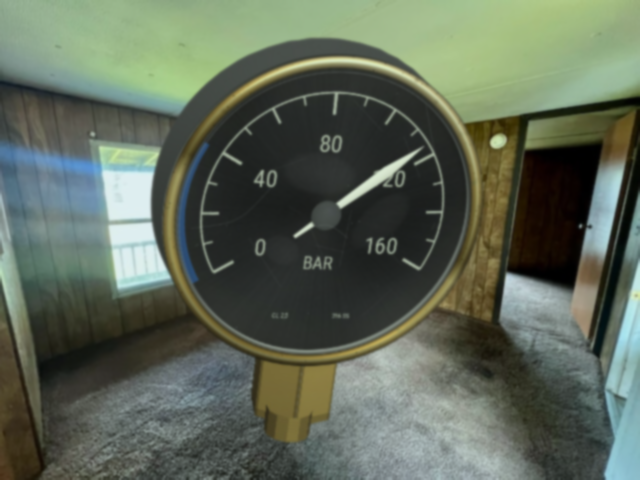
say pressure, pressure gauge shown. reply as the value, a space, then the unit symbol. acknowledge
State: 115 bar
